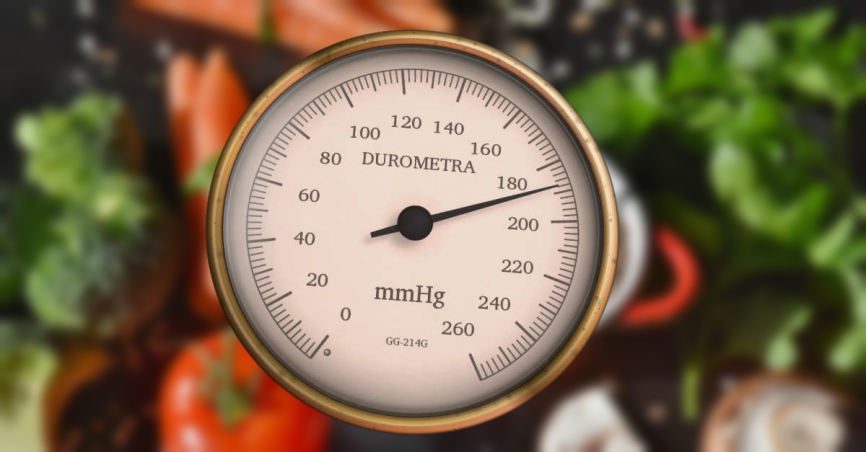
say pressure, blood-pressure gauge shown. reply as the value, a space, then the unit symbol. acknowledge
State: 188 mmHg
